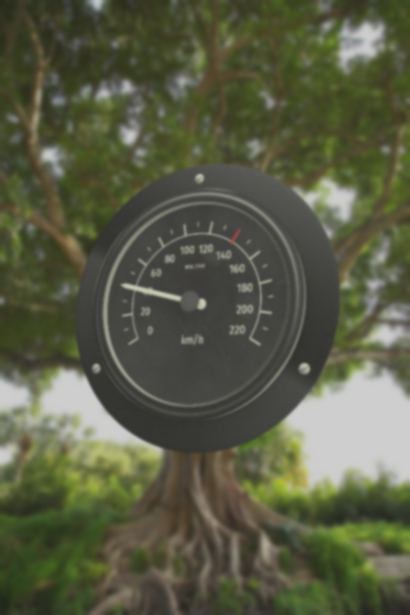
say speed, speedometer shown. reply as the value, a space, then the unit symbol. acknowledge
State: 40 km/h
